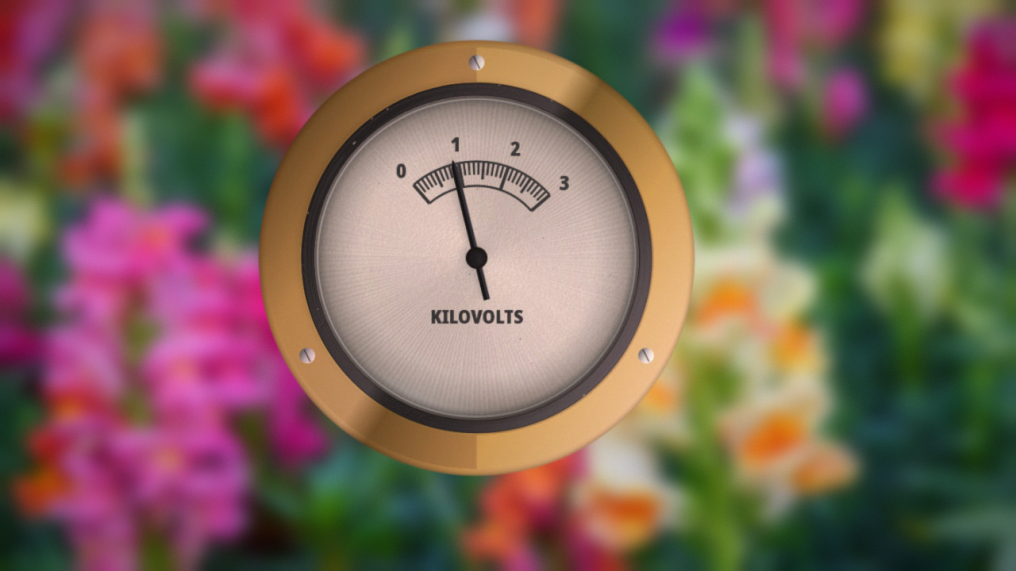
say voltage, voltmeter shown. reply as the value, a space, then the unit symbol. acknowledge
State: 0.9 kV
